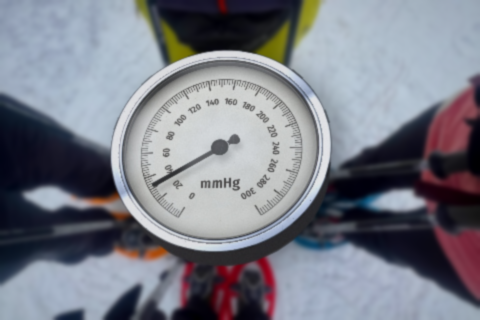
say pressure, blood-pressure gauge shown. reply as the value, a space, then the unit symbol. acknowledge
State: 30 mmHg
